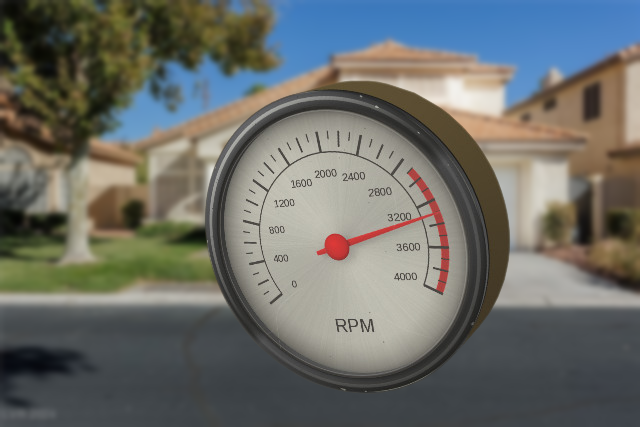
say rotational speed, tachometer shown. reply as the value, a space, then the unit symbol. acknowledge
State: 3300 rpm
